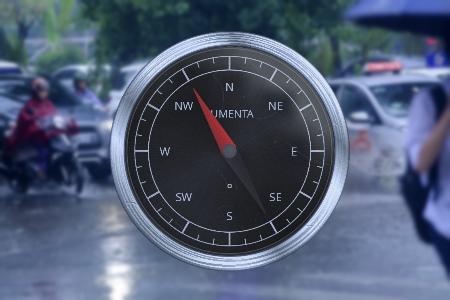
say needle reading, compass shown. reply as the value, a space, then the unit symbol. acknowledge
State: 330 °
